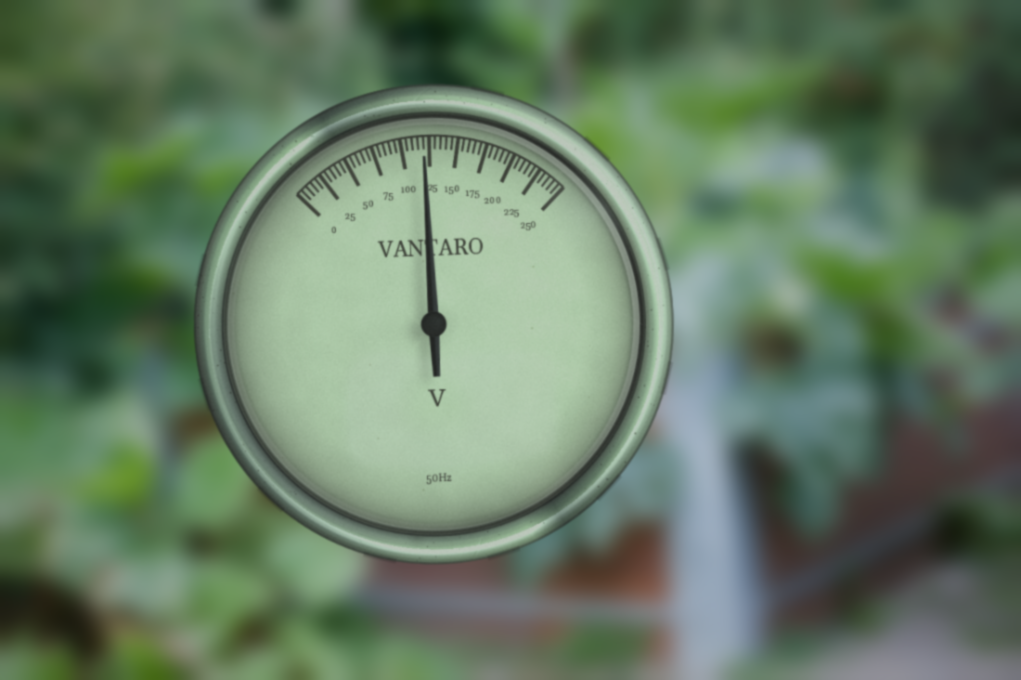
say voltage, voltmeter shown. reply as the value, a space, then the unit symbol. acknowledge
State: 120 V
